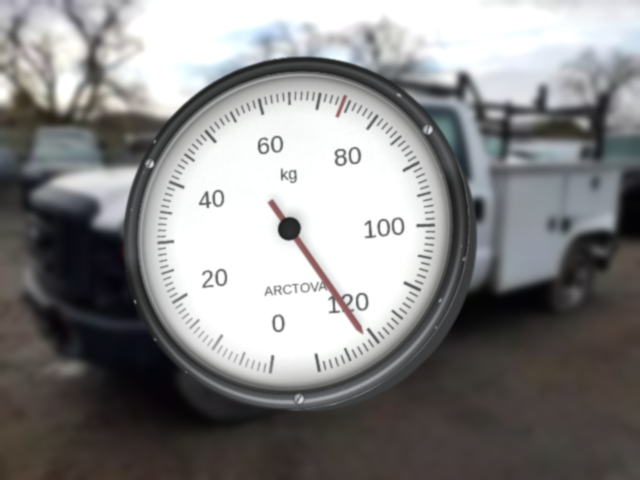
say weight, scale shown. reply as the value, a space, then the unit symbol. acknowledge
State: 121 kg
